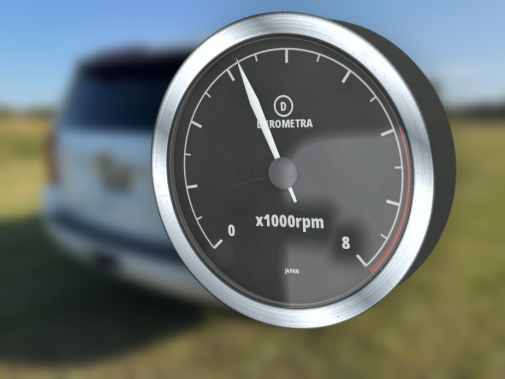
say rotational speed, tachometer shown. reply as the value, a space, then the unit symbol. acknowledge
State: 3250 rpm
